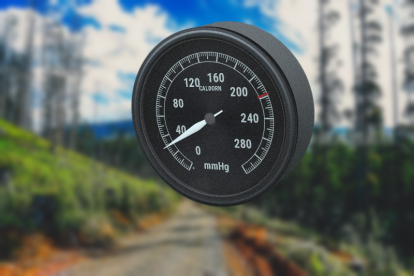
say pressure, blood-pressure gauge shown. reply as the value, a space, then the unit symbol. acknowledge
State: 30 mmHg
